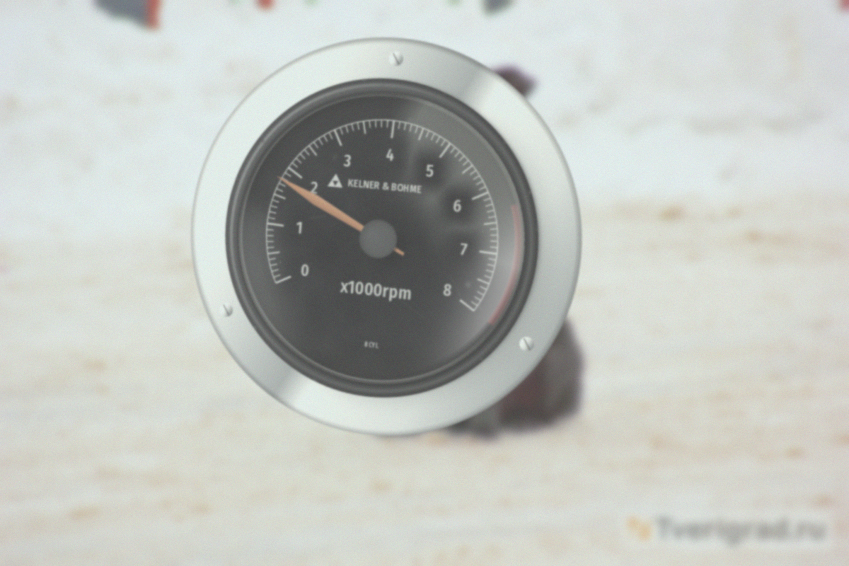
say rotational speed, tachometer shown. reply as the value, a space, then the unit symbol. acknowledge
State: 1800 rpm
